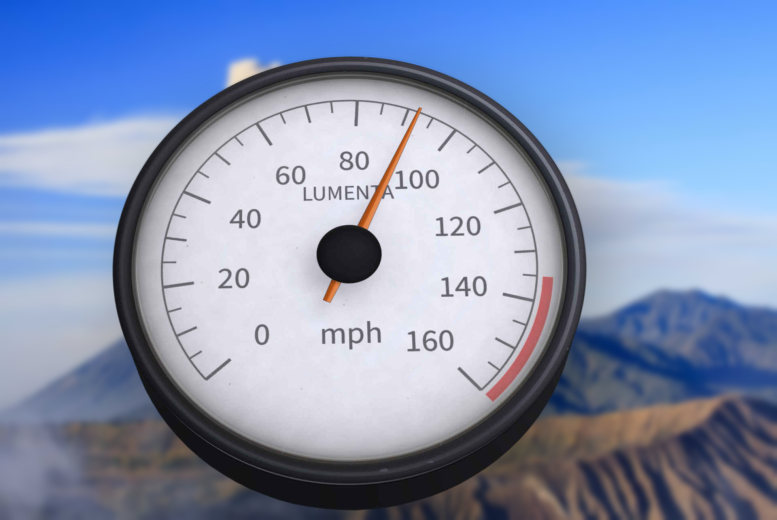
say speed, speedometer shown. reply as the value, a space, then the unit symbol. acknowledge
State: 92.5 mph
